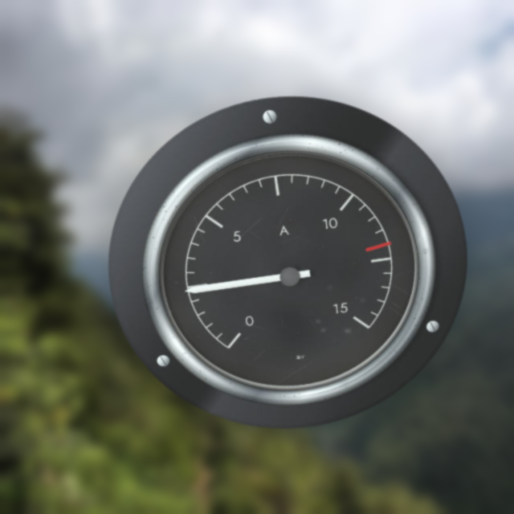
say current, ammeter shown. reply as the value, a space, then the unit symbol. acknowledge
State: 2.5 A
